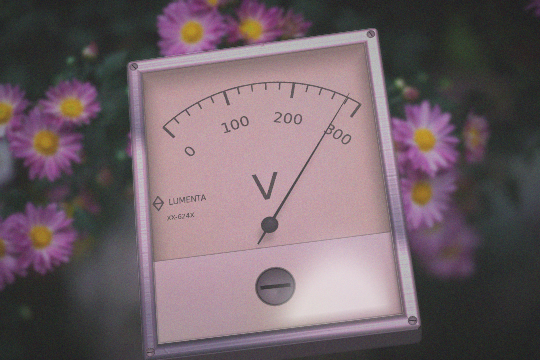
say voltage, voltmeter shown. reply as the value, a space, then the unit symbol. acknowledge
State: 280 V
